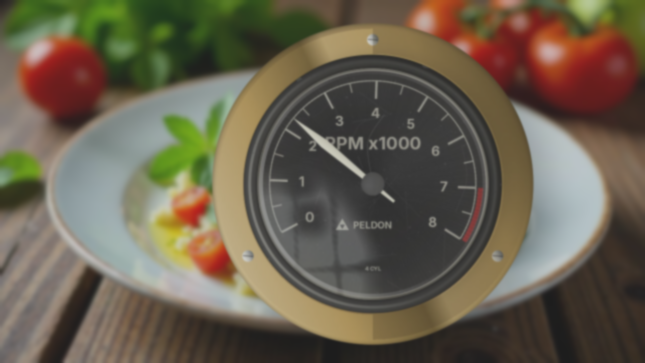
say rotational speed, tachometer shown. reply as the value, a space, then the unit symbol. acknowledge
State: 2250 rpm
